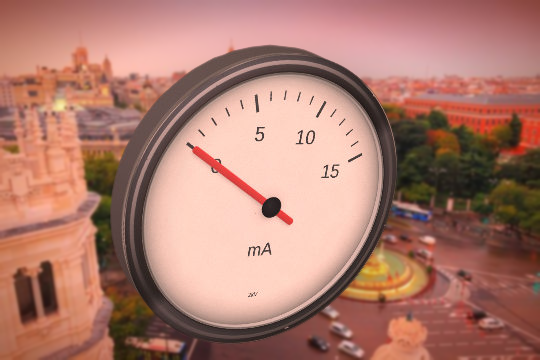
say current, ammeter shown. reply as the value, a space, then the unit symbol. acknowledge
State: 0 mA
